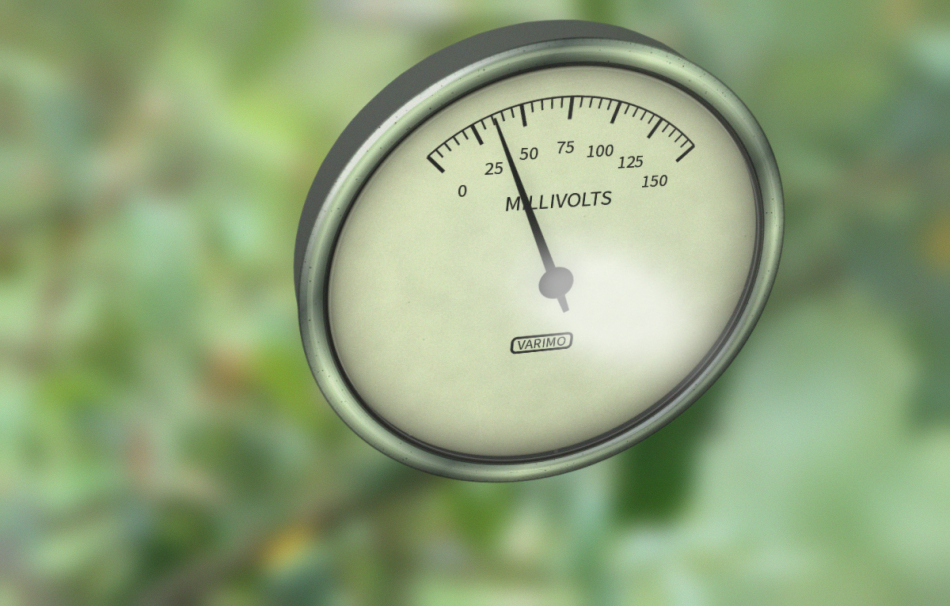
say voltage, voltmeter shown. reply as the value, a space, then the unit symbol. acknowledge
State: 35 mV
